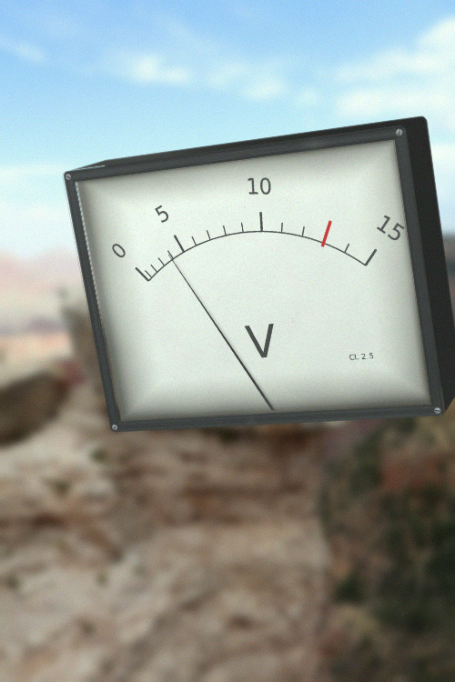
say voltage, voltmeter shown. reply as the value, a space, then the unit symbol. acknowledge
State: 4 V
